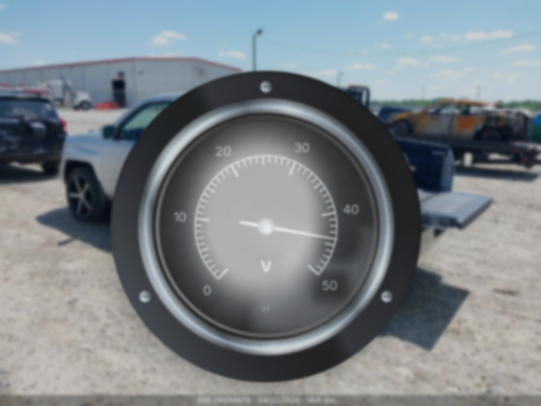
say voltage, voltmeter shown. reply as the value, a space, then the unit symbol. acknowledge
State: 44 V
